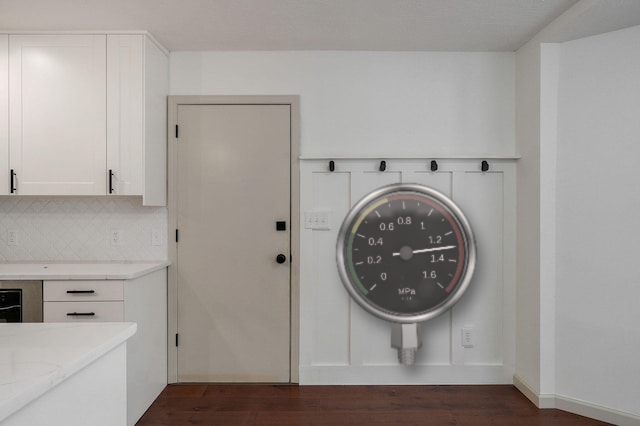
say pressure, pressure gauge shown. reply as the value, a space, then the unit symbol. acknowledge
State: 1.3 MPa
